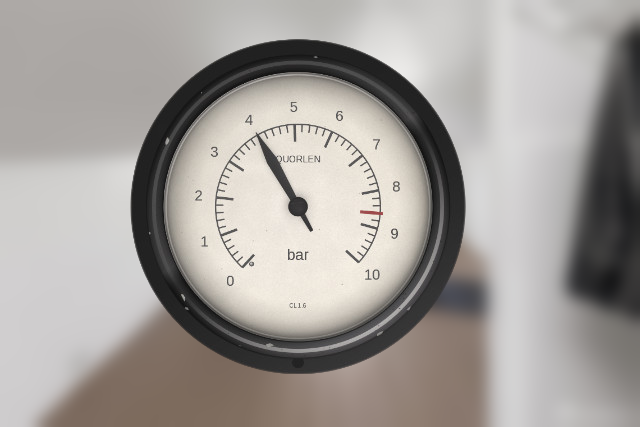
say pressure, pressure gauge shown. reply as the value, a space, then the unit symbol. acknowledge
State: 4 bar
